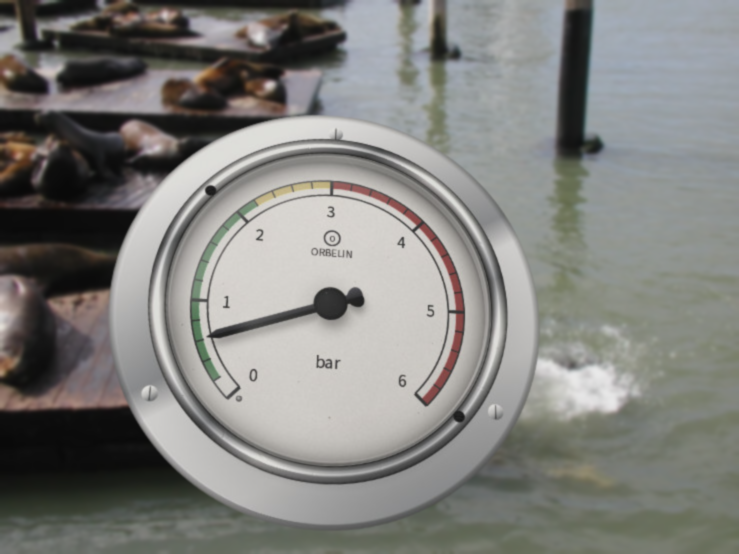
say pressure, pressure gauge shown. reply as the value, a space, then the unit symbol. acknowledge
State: 0.6 bar
